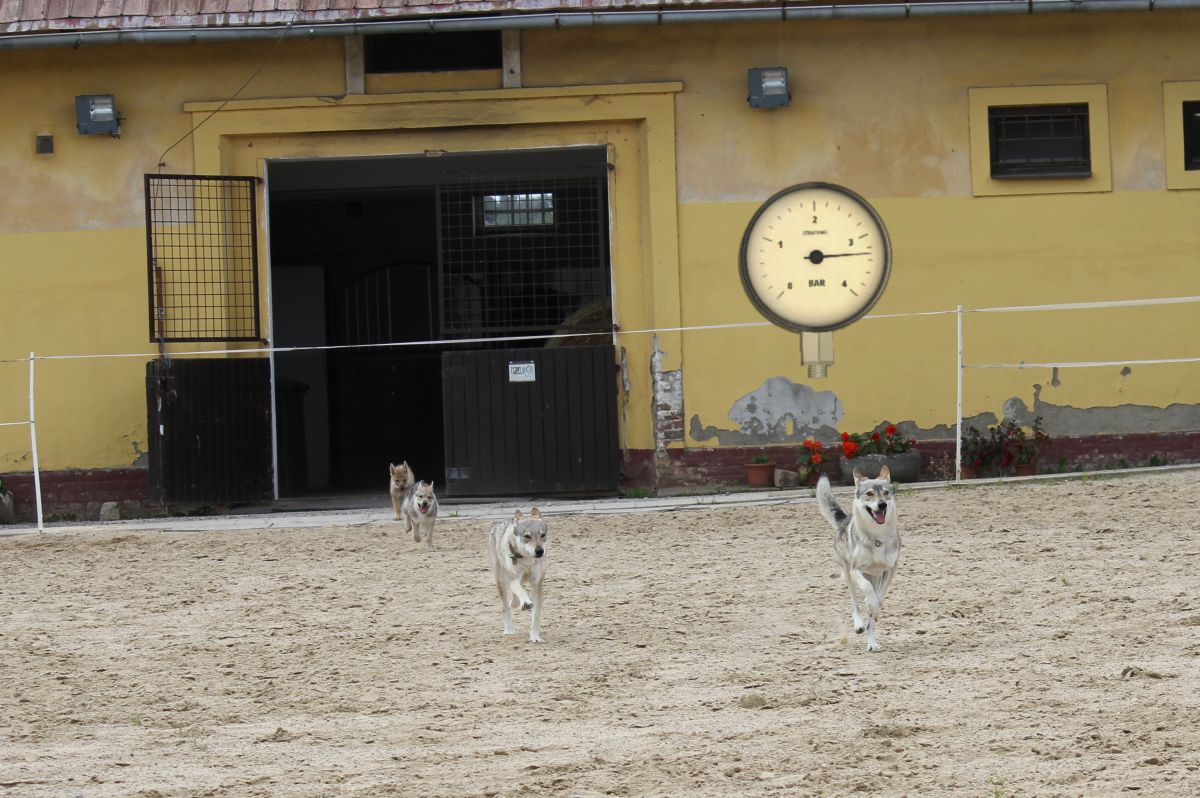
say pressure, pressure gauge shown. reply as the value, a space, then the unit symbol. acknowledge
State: 3.3 bar
